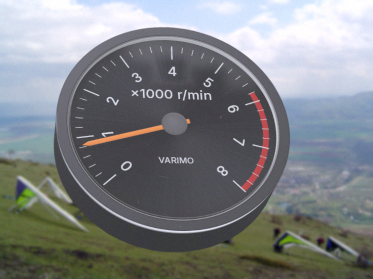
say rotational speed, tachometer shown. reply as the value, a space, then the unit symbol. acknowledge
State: 800 rpm
